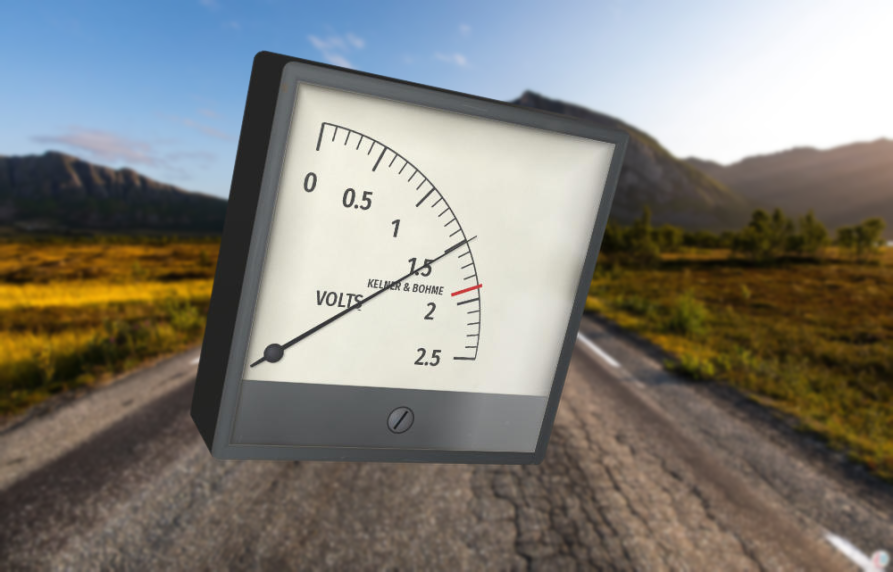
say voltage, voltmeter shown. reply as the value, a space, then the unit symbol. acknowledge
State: 1.5 V
